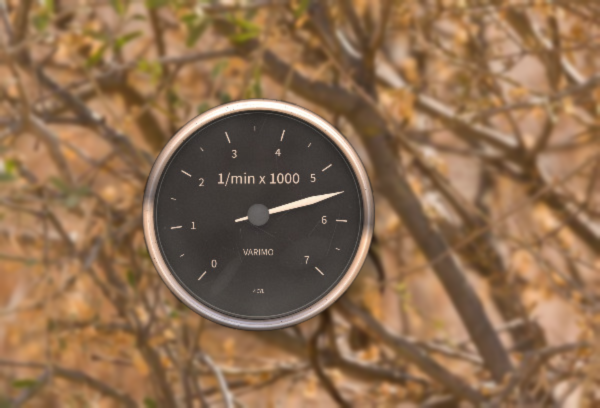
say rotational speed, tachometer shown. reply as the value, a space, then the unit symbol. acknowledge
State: 5500 rpm
